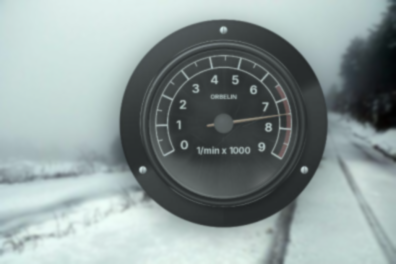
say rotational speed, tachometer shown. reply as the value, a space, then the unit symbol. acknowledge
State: 7500 rpm
